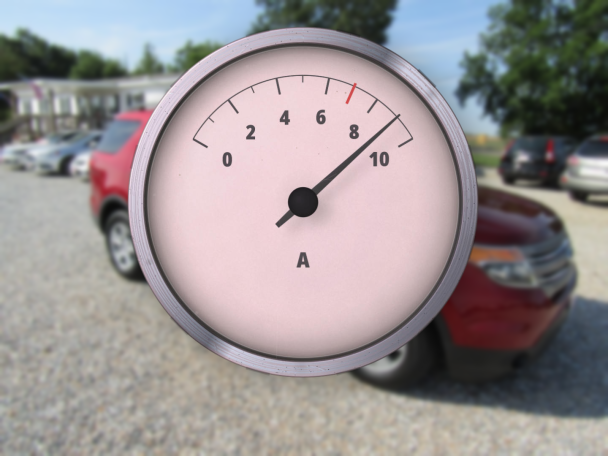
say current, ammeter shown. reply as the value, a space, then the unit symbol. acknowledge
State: 9 A
